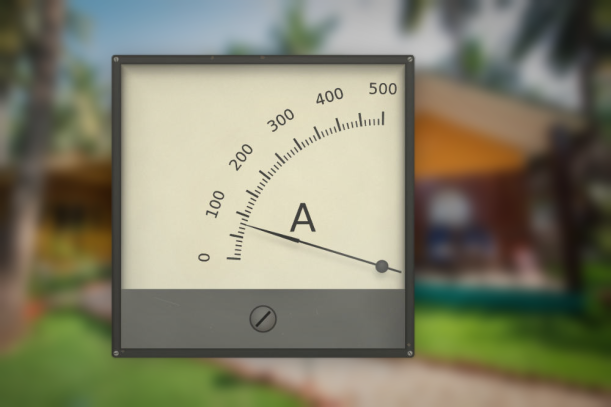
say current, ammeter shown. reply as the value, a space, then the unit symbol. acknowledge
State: 80 A
